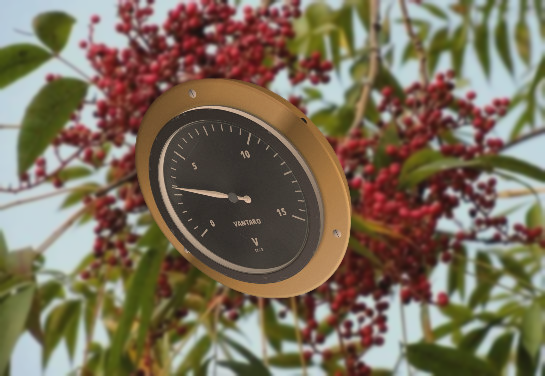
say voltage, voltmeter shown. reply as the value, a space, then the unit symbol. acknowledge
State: 3 V
